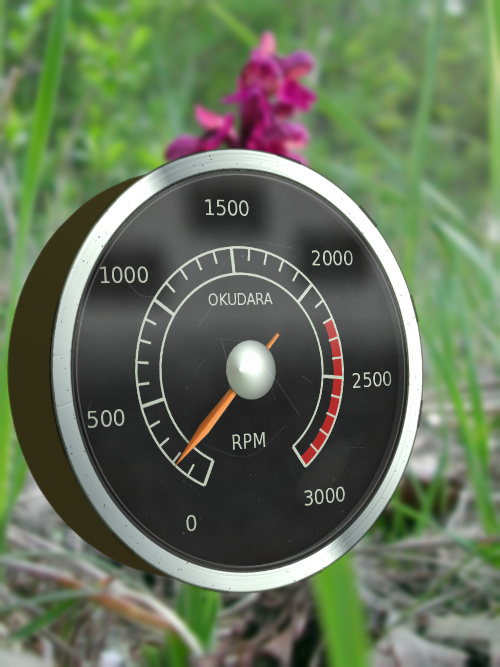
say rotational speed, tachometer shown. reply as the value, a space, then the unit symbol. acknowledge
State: 200 rpm
